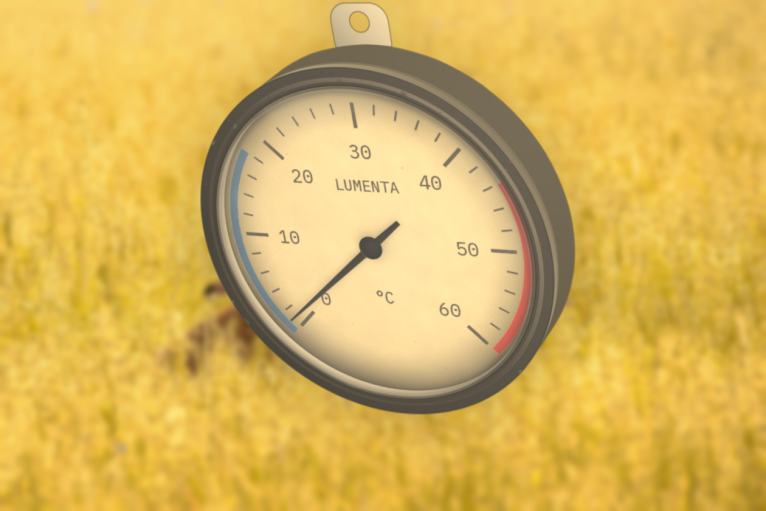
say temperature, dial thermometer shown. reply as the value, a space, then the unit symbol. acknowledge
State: 1 °C
